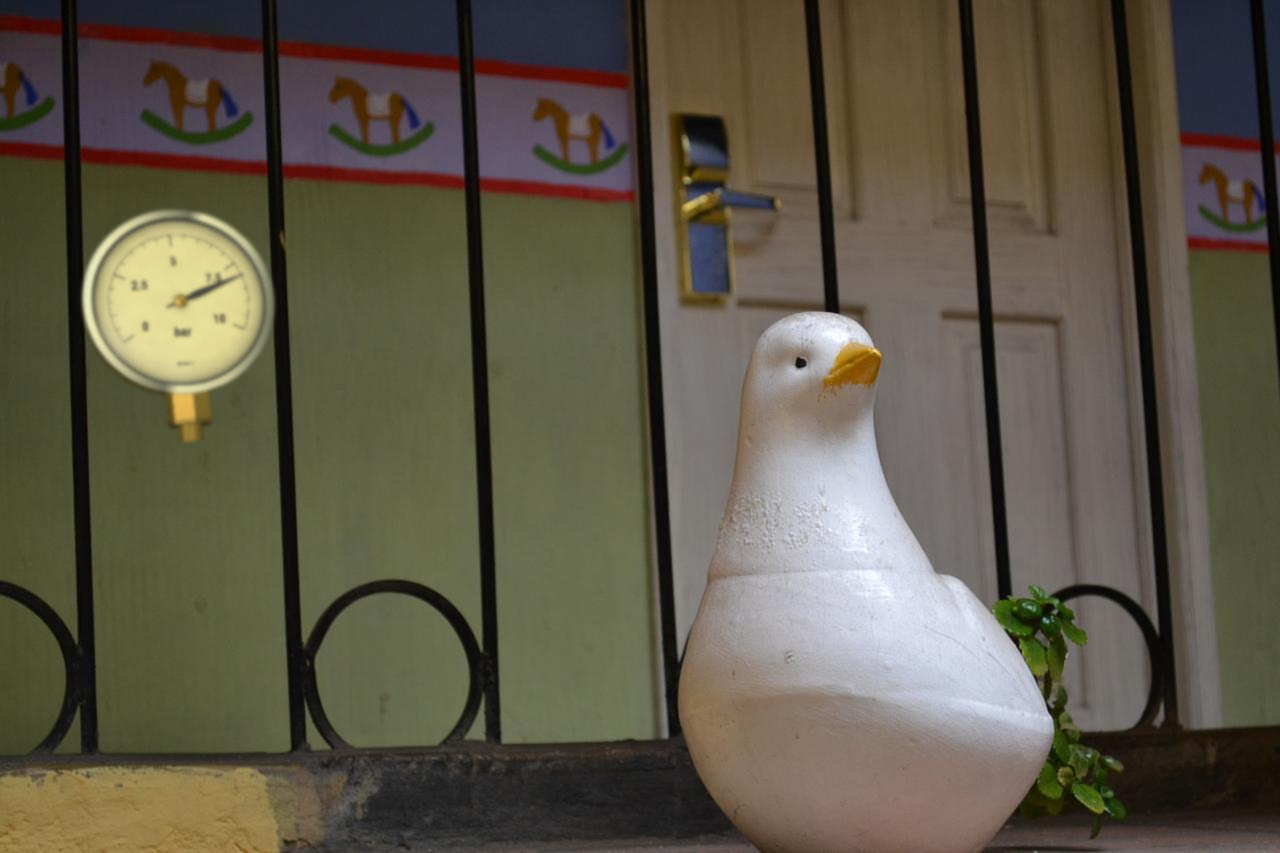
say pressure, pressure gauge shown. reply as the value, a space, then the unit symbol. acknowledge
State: 8 bar
